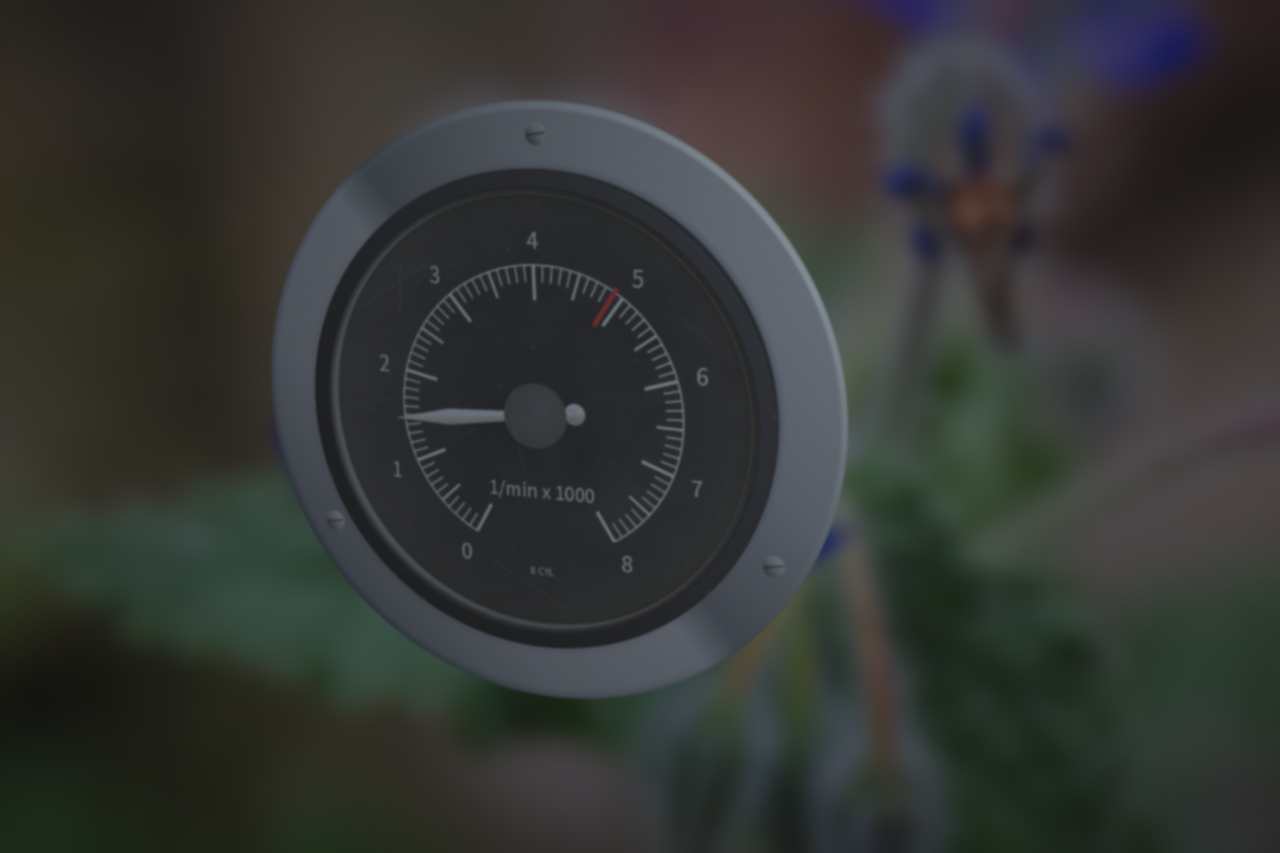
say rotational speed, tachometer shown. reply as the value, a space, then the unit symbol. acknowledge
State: 1500 rpm
